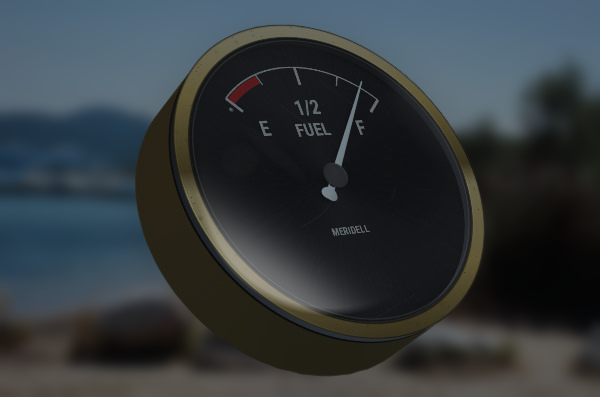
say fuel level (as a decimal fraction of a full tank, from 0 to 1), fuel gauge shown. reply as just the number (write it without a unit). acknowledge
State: 0.875
